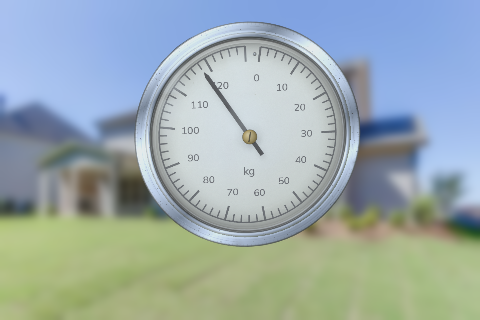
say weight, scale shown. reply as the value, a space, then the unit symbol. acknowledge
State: 118 kg
